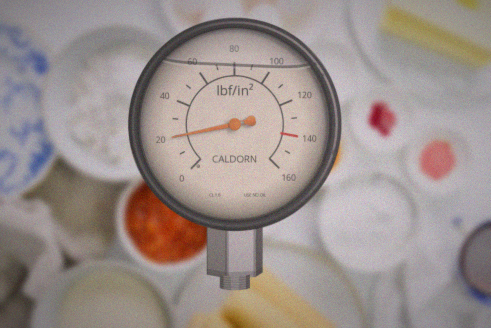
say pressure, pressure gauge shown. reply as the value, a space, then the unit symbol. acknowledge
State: 20 psi
